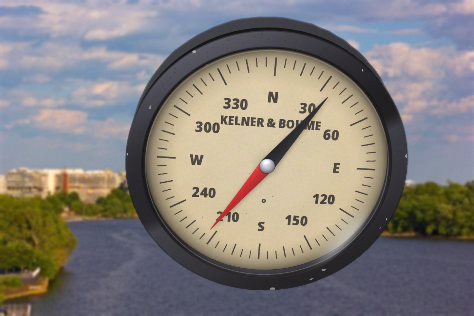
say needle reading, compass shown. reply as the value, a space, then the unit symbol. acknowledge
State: 215 °
